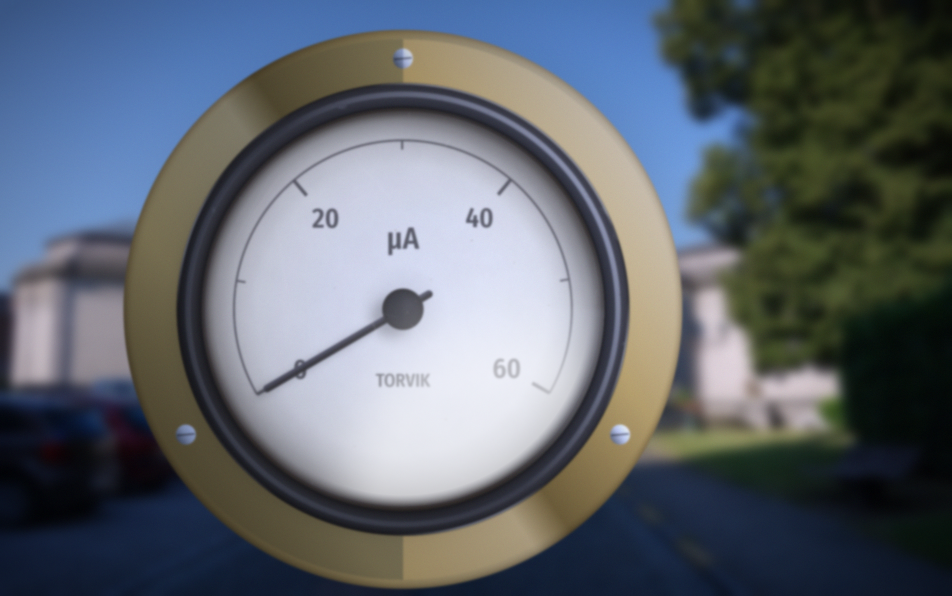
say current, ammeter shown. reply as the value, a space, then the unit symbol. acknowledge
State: 0 µA
